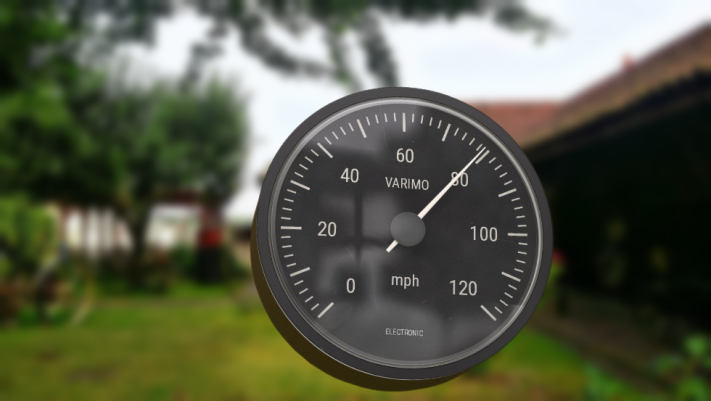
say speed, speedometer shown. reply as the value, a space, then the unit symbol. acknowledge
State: 79 mph
